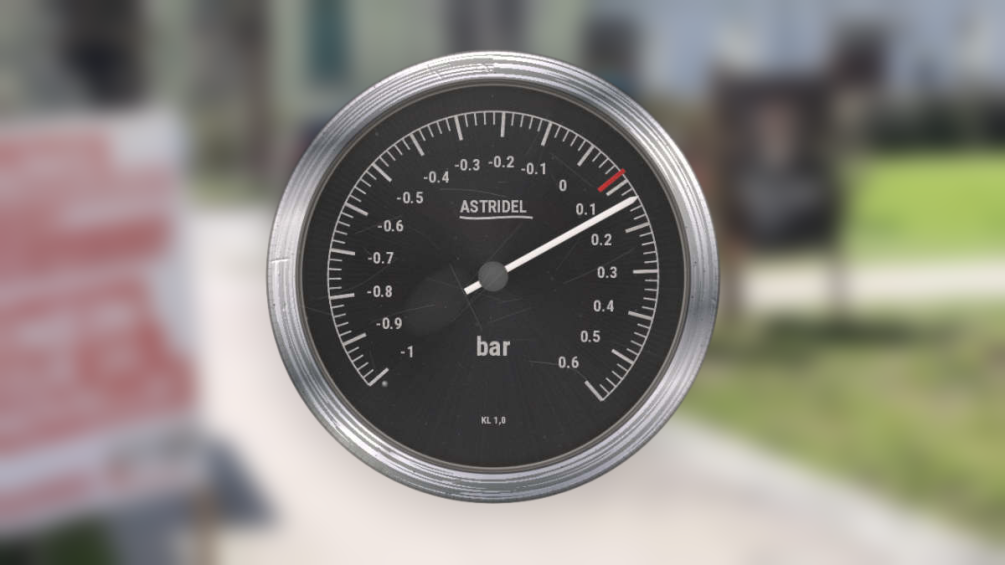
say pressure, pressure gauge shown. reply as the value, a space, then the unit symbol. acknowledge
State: 0.14 bar
